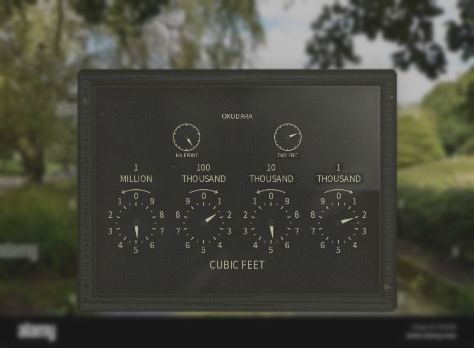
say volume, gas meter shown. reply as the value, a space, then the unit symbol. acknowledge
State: 515200 ft³
